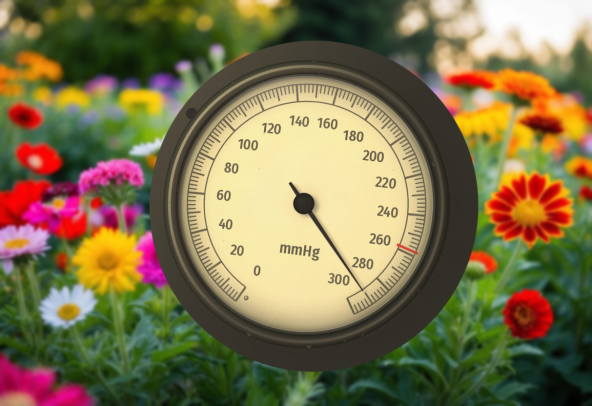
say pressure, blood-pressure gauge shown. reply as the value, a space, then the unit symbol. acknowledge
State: 290 mmHg
